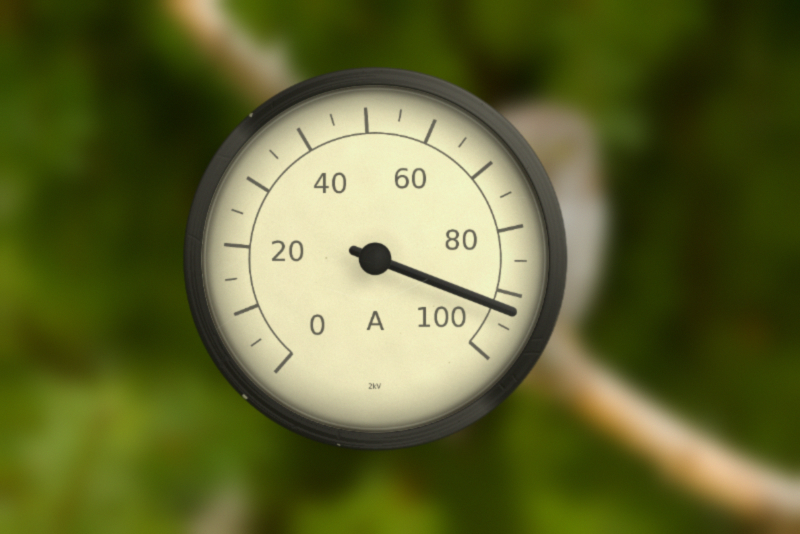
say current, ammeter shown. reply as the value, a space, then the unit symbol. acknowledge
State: 92.5 A
